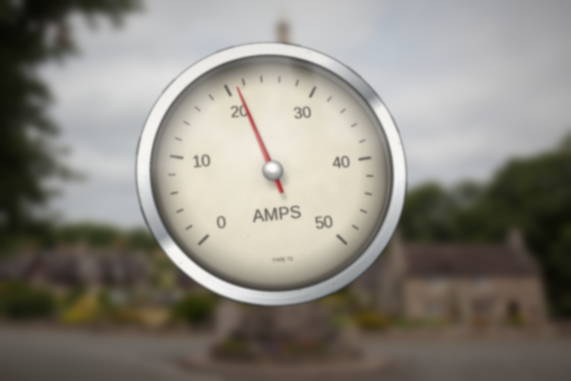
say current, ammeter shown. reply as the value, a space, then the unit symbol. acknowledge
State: 21 A
